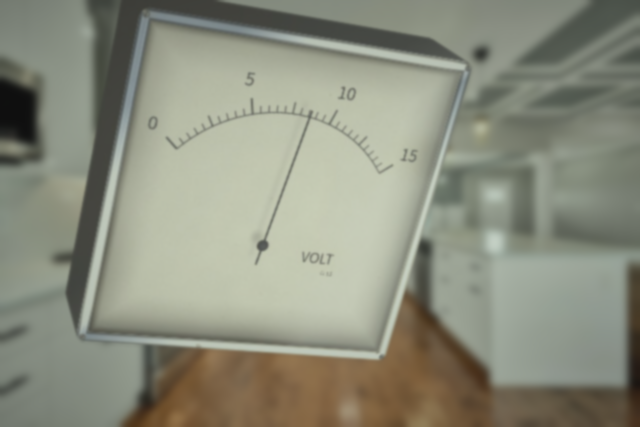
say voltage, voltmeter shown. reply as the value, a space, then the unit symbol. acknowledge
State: 8.5 V
